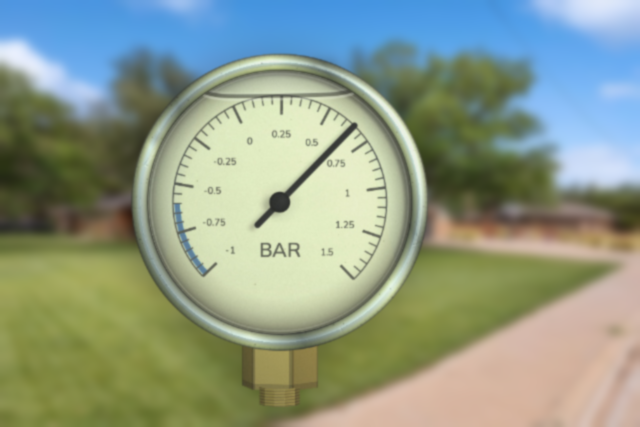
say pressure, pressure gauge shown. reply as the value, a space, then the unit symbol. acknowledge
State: 0.65 bar
